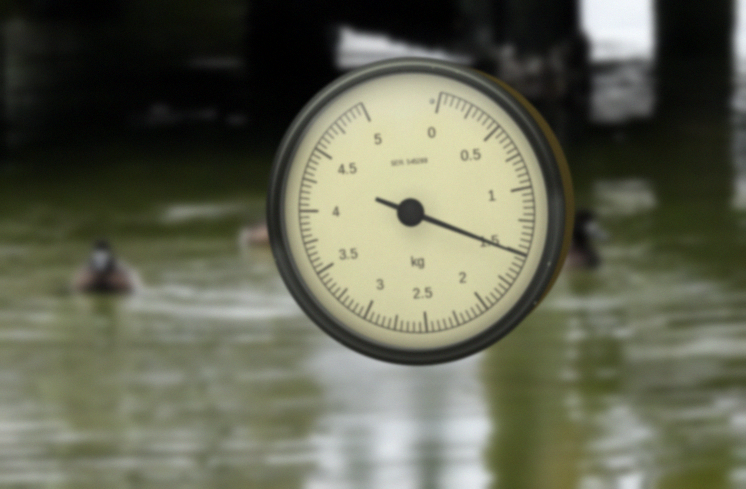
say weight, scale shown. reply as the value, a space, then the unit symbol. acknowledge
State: 1.5 kg
